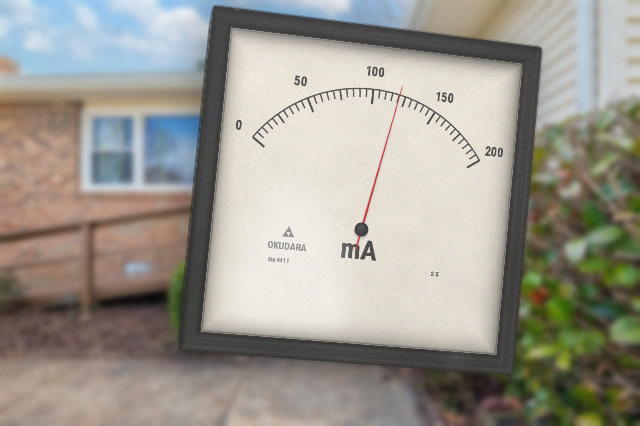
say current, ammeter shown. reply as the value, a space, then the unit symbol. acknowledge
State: 120 mA
